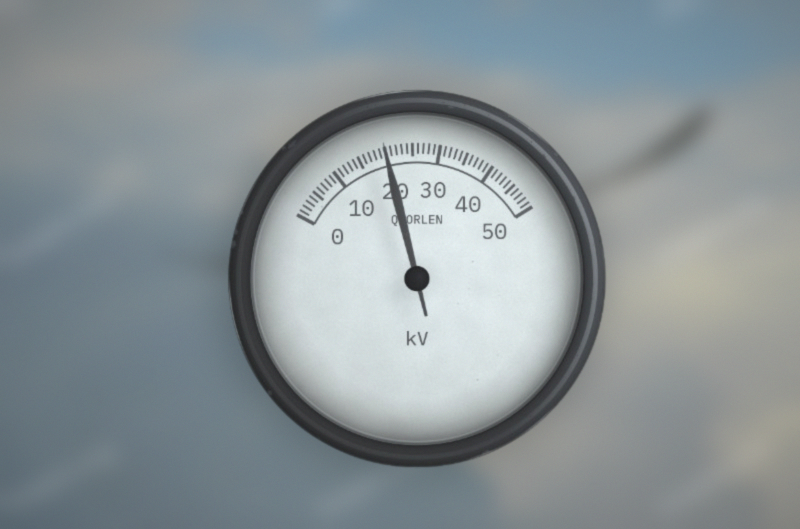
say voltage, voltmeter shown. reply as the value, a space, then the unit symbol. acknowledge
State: 20 kV
